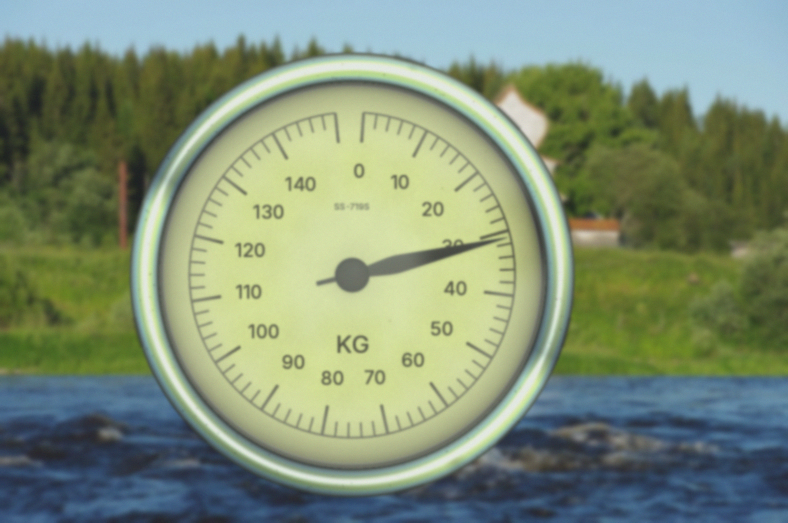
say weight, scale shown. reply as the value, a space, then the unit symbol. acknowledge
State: 31 kg
